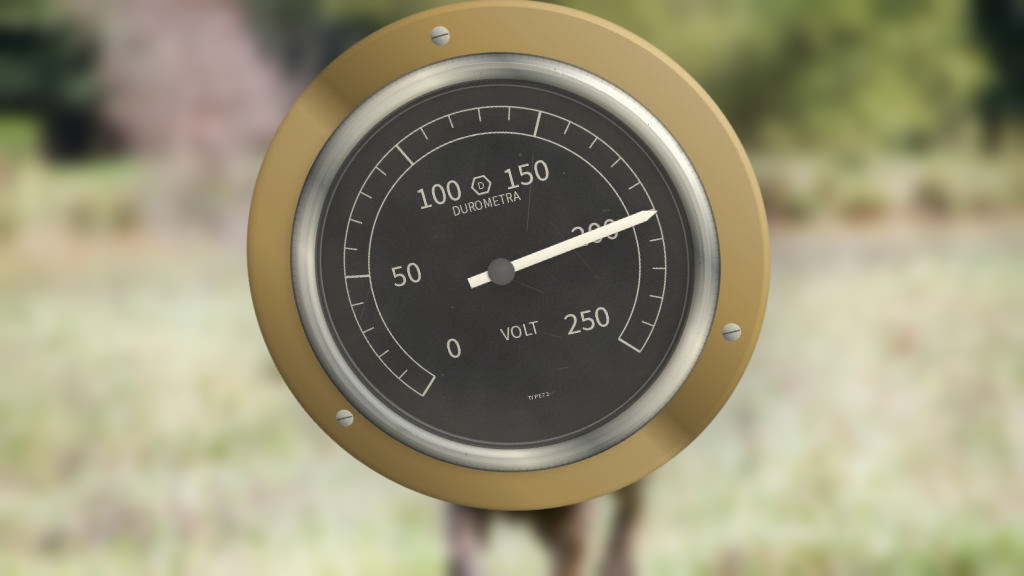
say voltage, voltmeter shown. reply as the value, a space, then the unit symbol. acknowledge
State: 200 V
